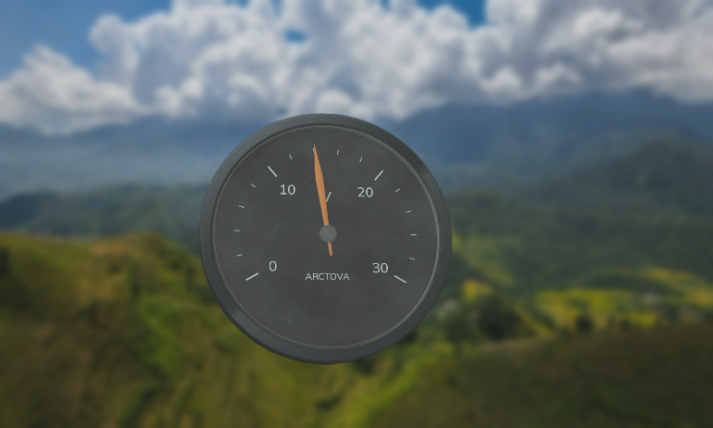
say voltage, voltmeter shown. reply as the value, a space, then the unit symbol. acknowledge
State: 14 V
